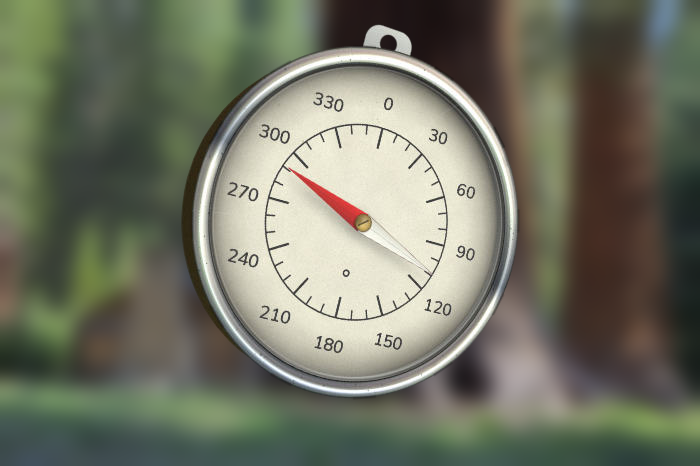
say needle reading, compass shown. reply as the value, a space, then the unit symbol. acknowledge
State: 290 °
